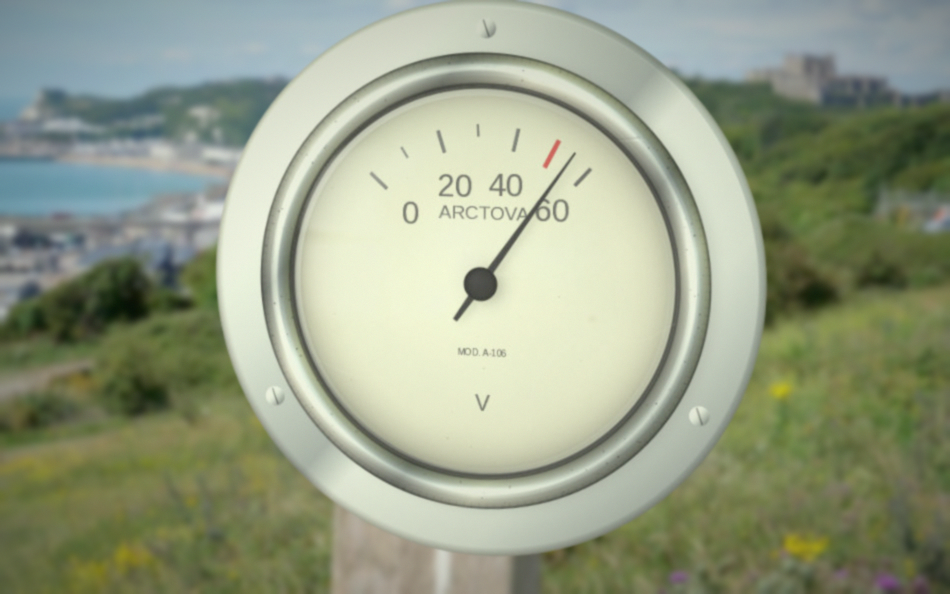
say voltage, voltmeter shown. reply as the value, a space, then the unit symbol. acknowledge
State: 55 V
